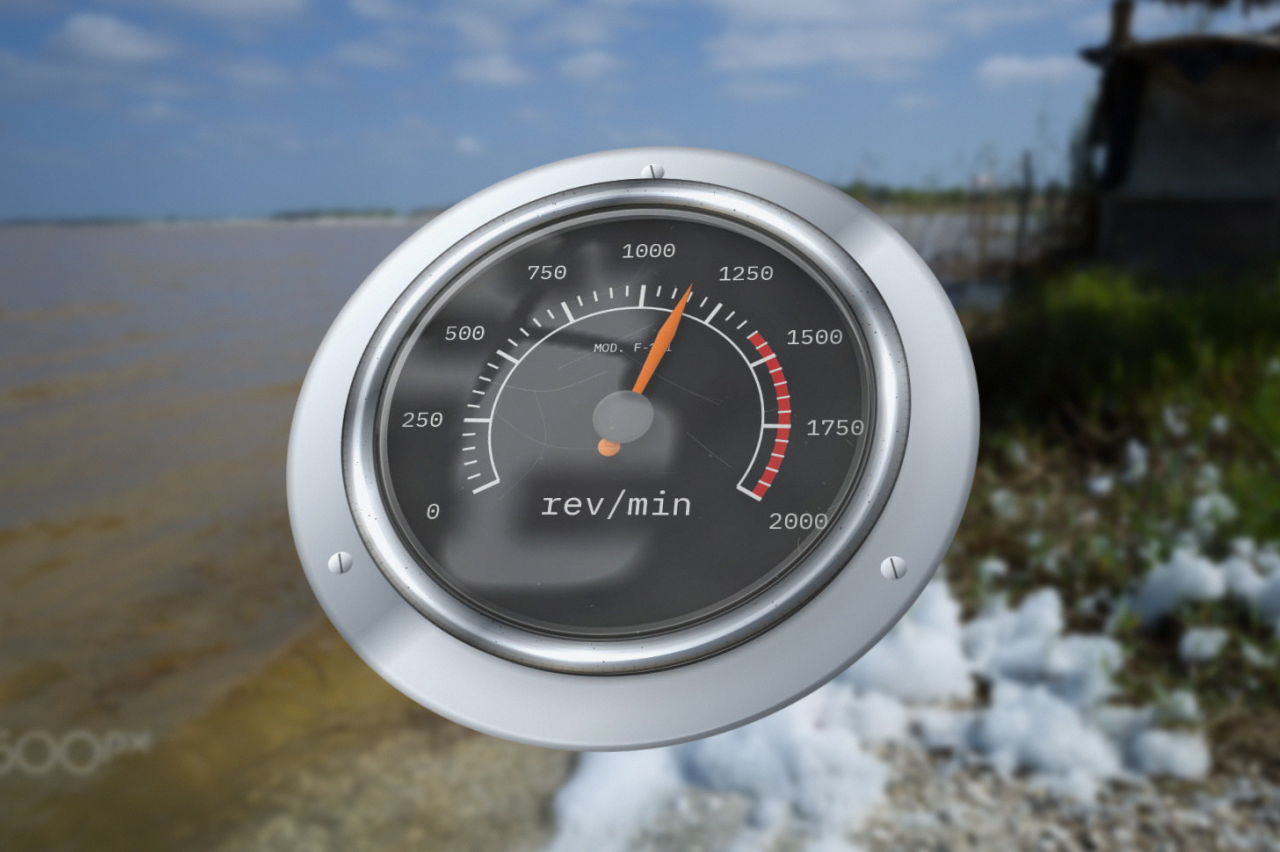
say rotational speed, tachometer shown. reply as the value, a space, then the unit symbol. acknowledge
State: 1150 rpm
